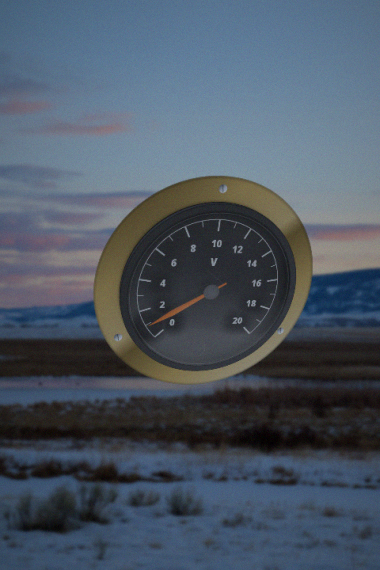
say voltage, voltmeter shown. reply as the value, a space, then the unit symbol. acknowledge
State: 1 V
